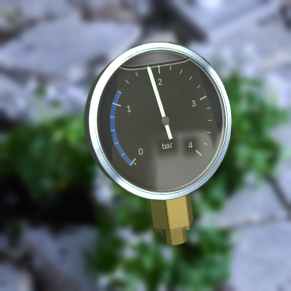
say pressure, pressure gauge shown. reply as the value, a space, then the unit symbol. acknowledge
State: 1.8 bar
